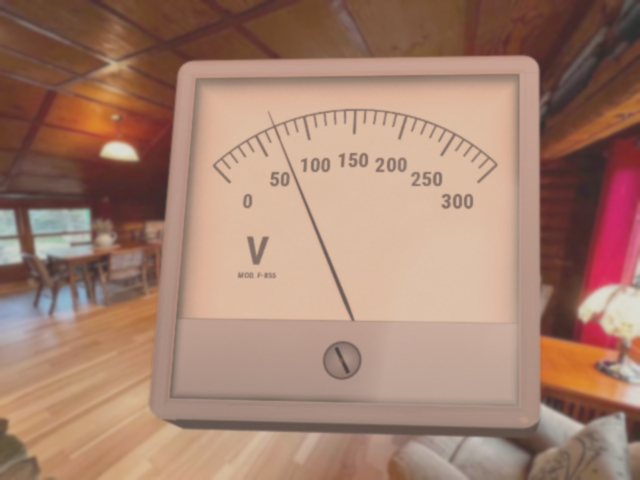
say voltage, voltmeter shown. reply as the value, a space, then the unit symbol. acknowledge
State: 70 V
